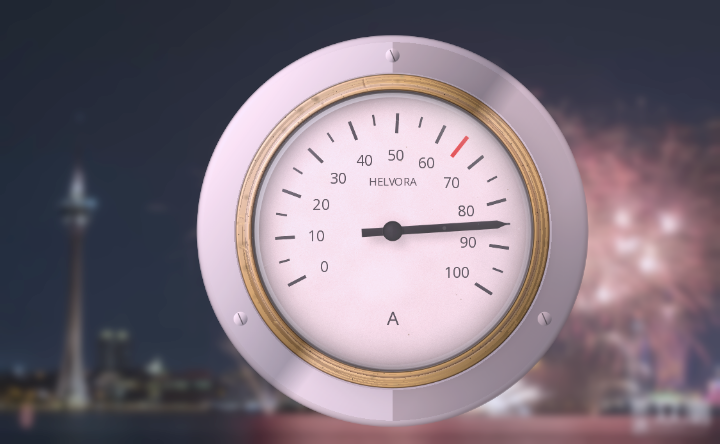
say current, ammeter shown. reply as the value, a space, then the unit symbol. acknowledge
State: 85 A
